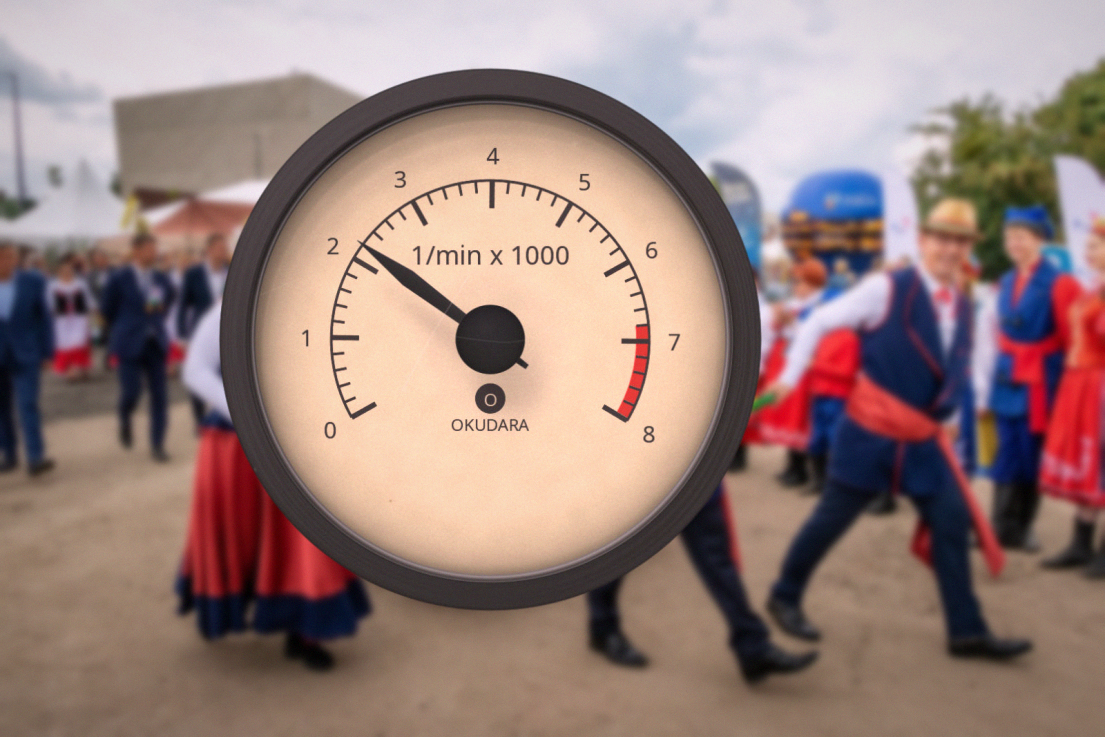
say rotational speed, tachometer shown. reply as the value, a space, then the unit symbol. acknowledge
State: 2200 rpm
